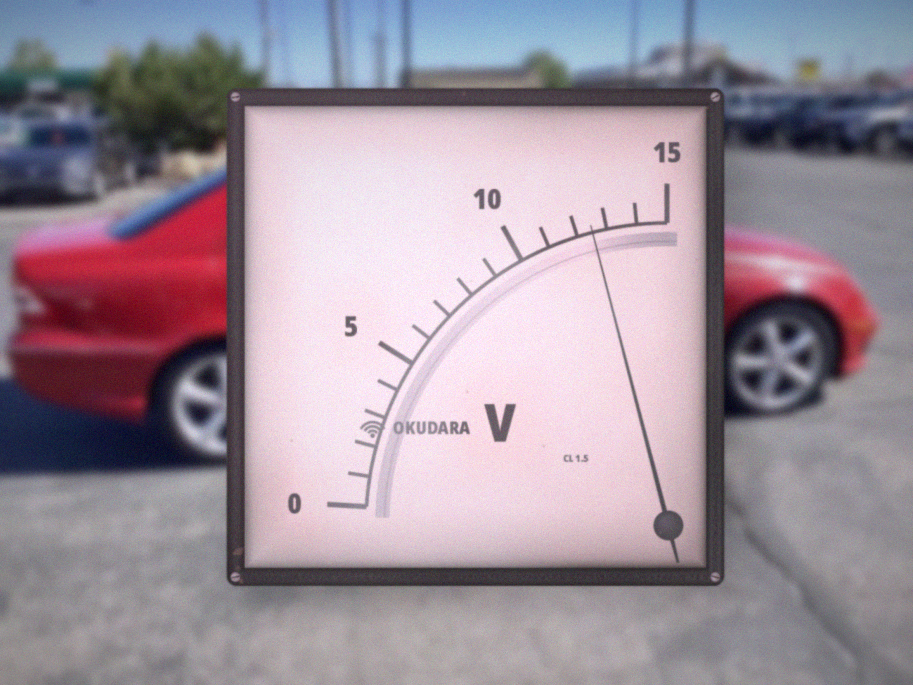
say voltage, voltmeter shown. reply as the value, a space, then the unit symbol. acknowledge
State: 12.5 V
